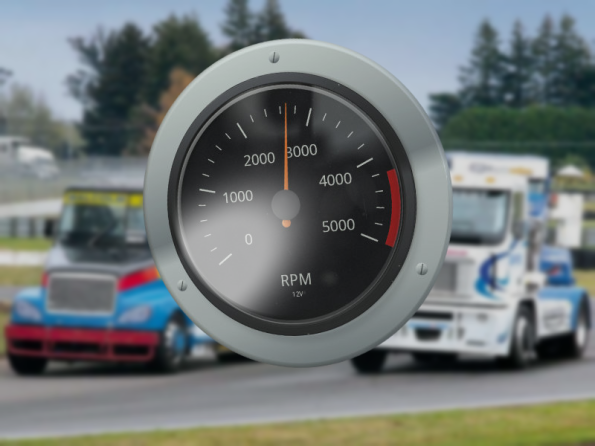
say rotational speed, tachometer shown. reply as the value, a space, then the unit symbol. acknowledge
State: 2700 rpm
